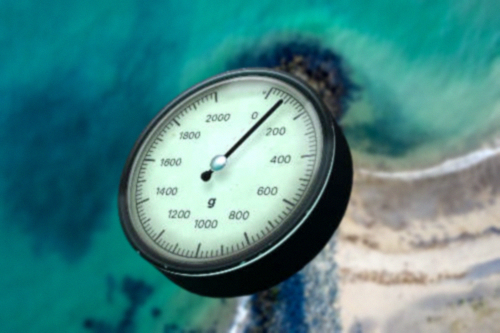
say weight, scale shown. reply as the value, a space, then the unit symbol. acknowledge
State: 100 g
